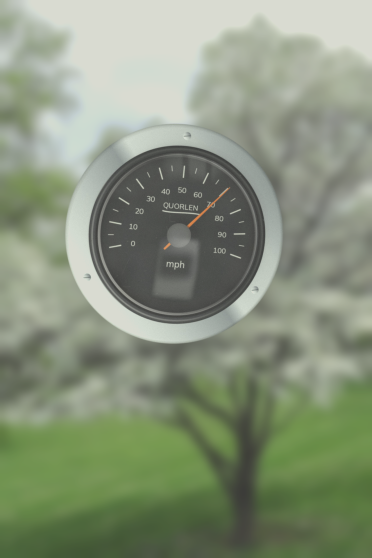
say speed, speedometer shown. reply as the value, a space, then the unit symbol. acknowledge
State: 70 mph
